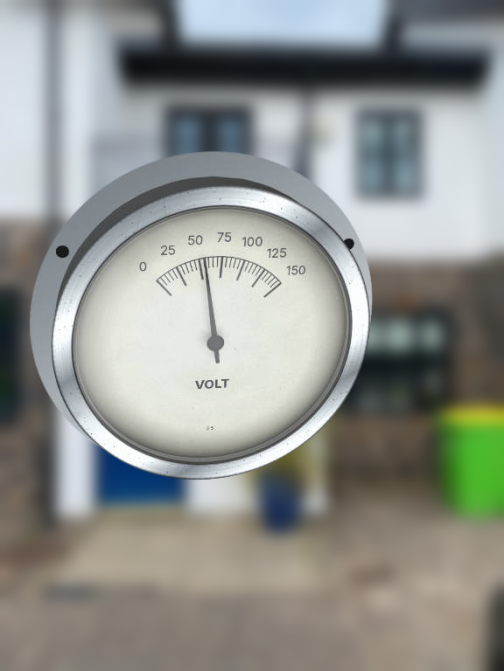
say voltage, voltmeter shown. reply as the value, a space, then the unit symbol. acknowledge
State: 55 V
